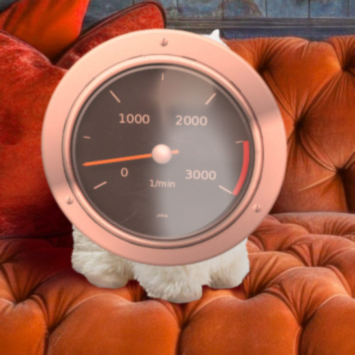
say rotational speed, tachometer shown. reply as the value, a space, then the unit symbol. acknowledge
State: 250 rpm
